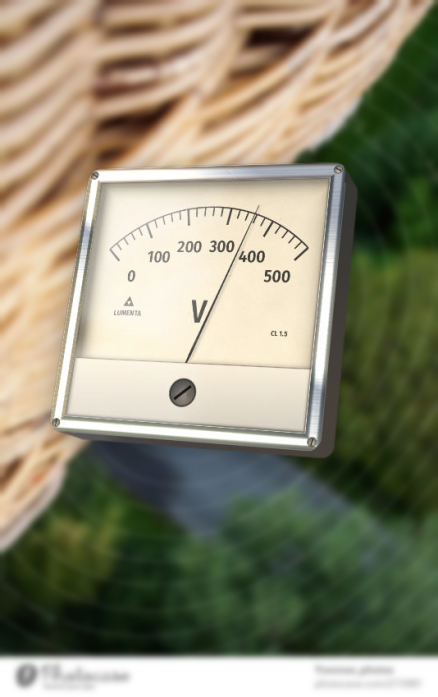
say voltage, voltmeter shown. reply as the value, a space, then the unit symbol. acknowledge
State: 360 V
